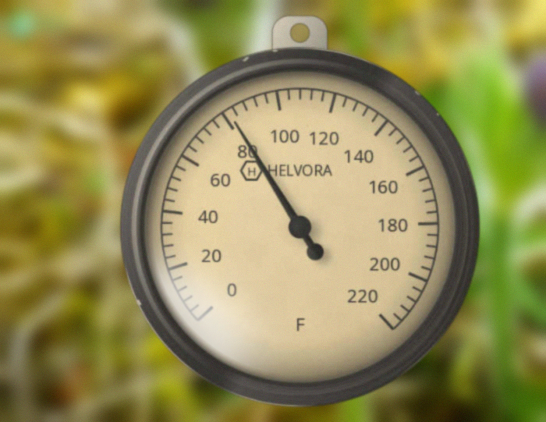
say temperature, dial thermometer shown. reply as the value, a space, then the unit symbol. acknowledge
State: 82 °F
